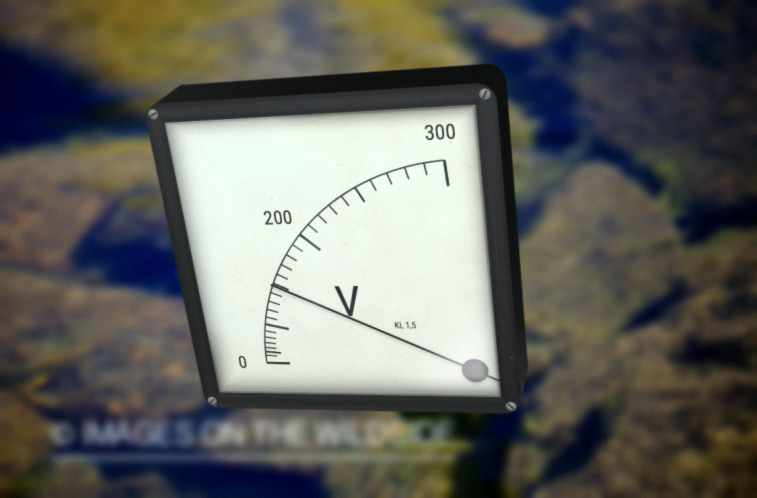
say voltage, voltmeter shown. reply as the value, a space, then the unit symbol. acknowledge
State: 150 V
